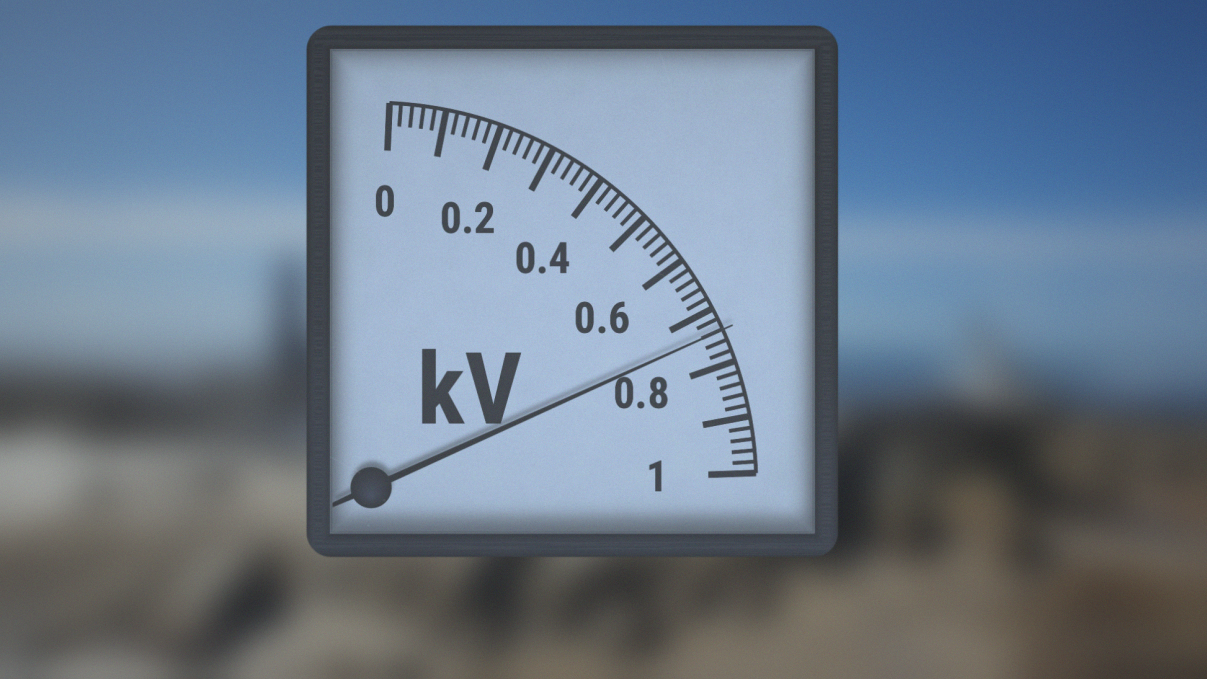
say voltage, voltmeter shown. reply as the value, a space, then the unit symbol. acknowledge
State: 0.74 kV
